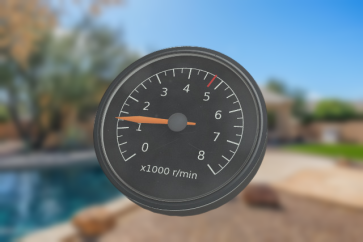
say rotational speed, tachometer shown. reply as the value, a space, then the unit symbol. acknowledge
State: 1250 rpm
